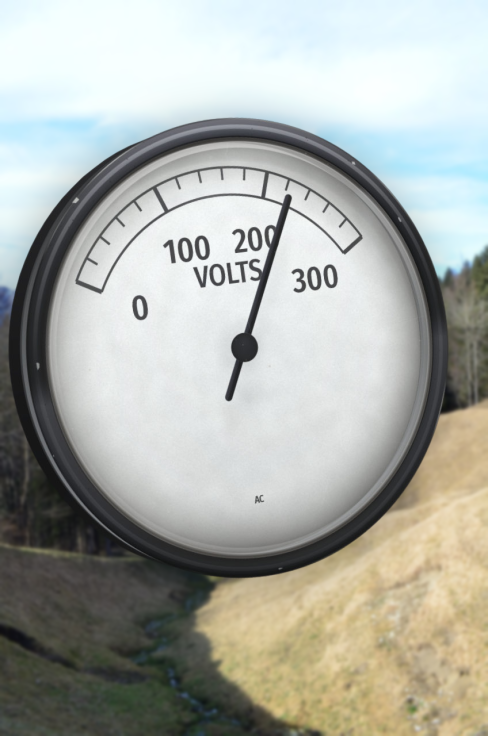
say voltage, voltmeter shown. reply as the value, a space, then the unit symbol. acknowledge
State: 220 V
